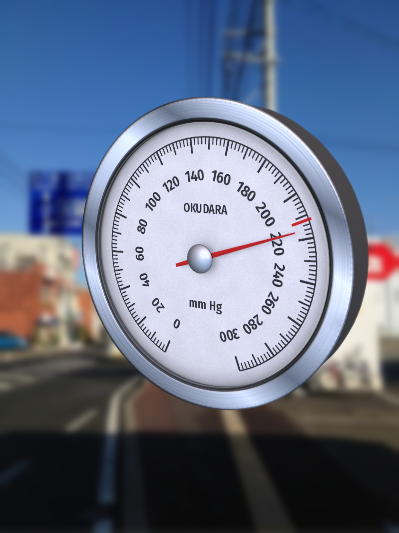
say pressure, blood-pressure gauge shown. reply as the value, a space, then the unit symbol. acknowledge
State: 216 mmHg
